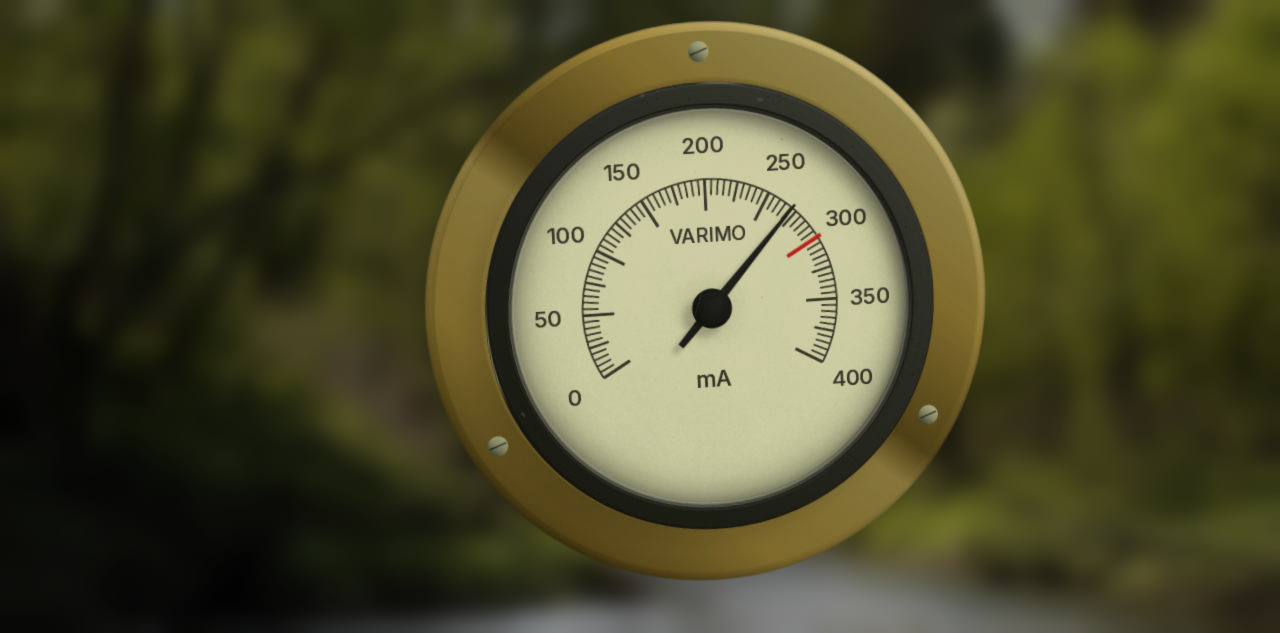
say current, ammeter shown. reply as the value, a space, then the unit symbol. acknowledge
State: 270 mA
